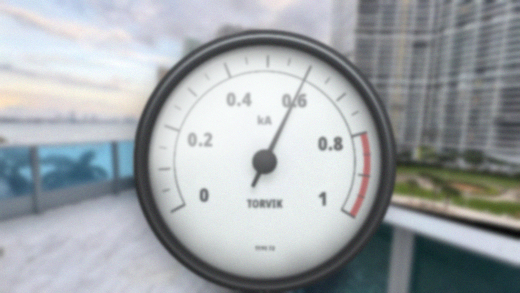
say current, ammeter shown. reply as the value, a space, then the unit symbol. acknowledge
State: 0.6 kA
